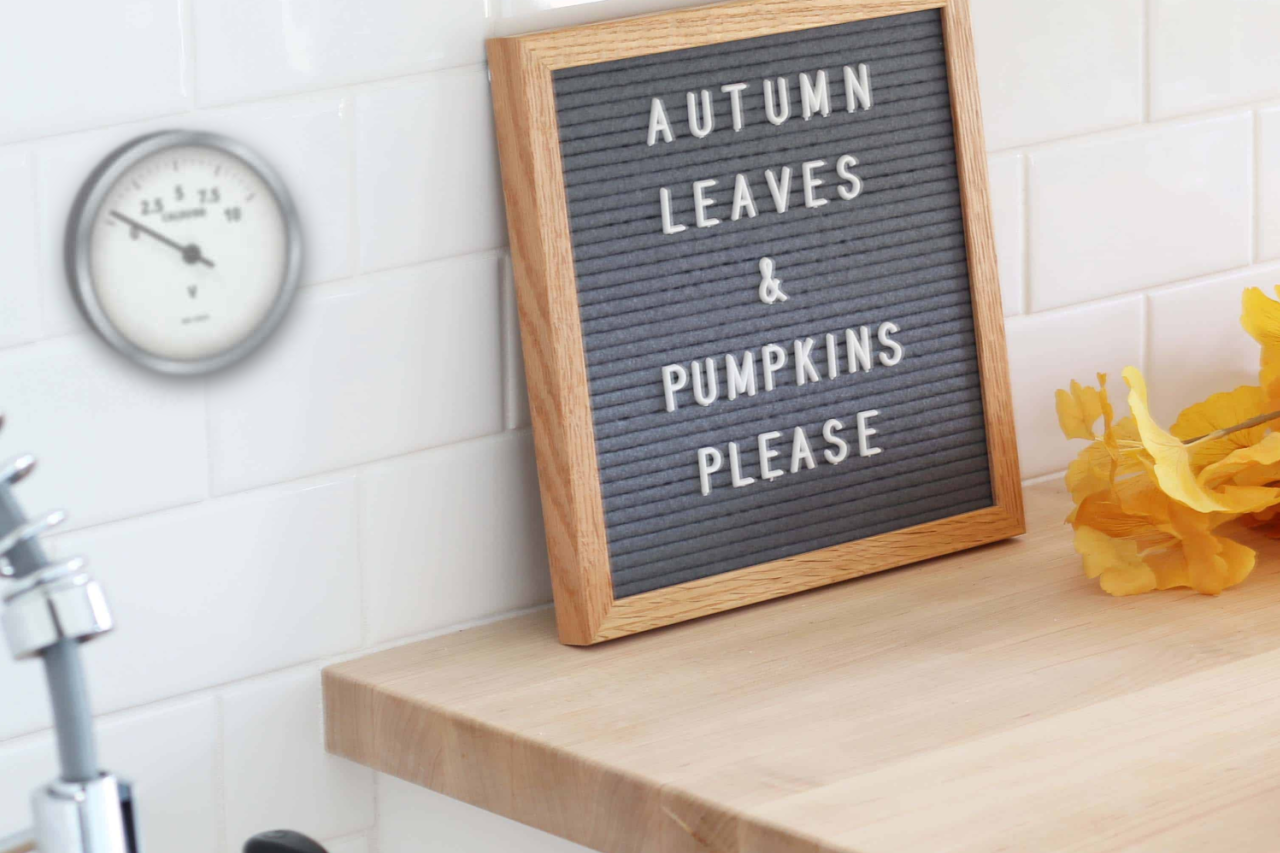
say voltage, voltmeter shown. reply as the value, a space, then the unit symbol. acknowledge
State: 0.5 V
